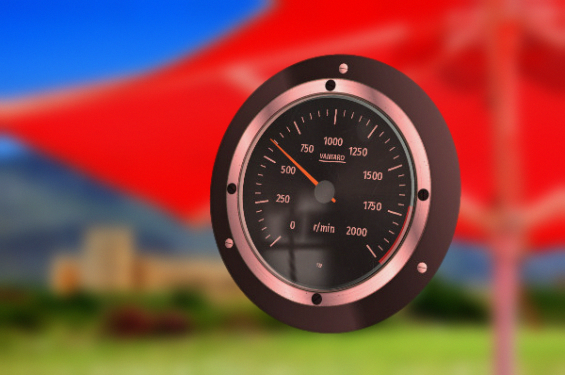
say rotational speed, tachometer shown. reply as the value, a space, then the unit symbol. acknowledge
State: 600 rpm
